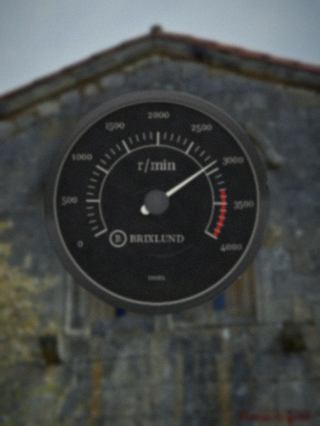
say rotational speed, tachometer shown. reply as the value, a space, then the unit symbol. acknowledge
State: 2900 rpm
